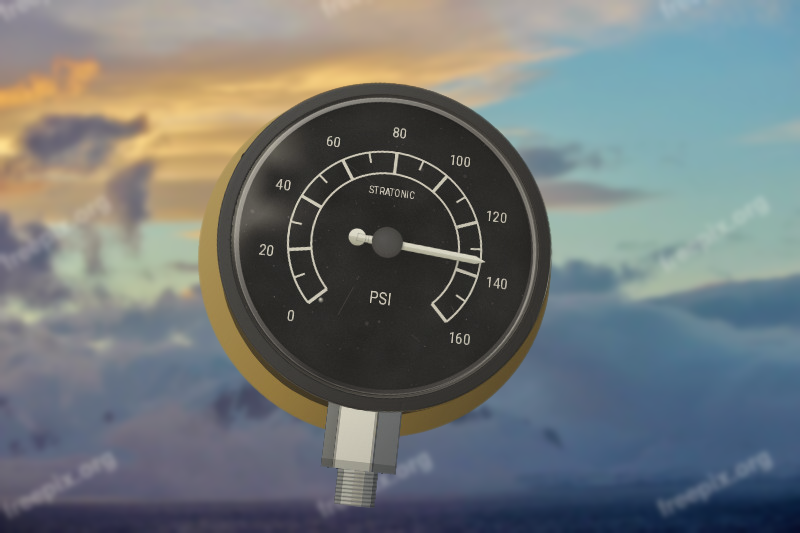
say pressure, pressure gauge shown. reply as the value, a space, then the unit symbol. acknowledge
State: 135 psi
